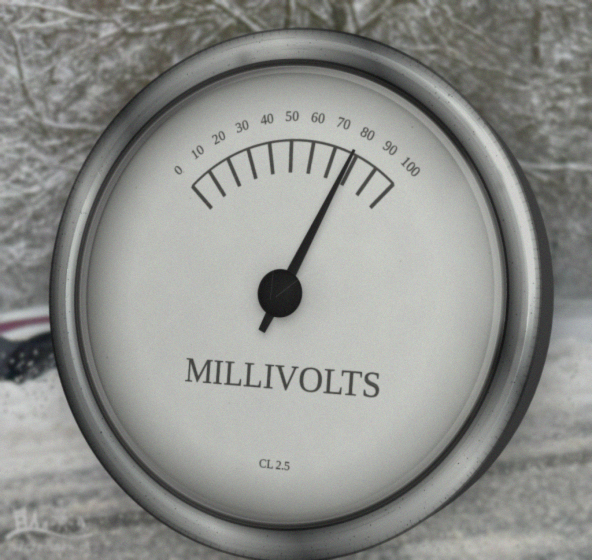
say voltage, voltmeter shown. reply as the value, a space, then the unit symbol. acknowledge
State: 80 mV
